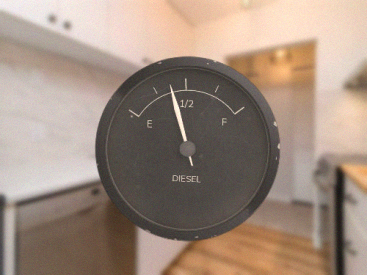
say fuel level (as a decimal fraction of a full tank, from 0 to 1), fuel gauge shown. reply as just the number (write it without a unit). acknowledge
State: 0.375
